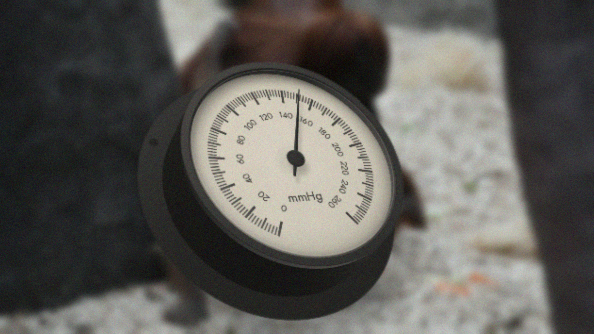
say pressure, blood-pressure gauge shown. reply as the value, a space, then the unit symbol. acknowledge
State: 150 mmHg
